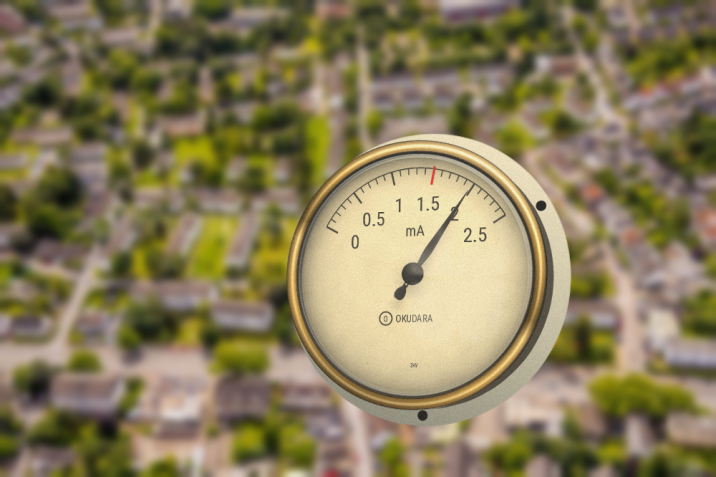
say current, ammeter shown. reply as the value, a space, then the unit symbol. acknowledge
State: 2 mA
